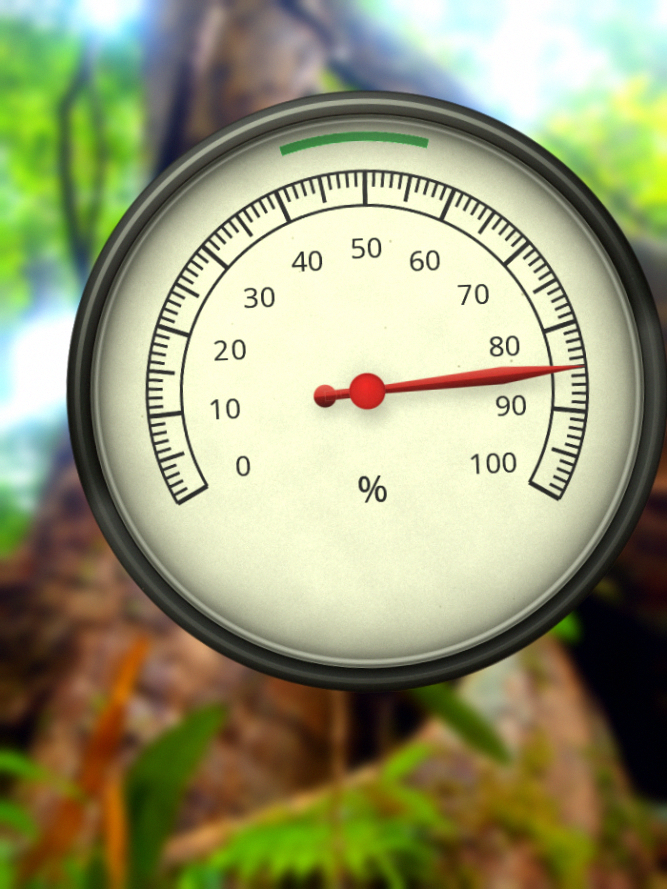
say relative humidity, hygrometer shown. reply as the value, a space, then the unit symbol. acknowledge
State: 85 %
